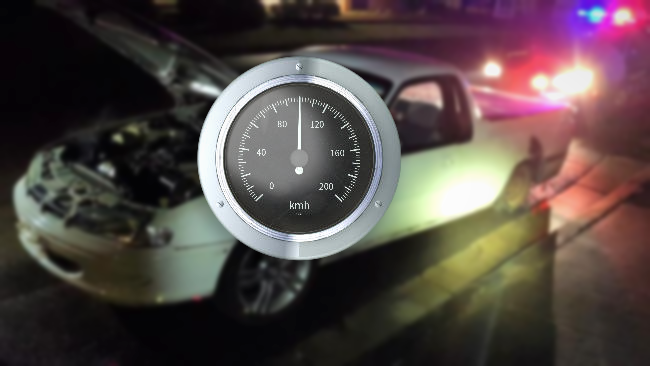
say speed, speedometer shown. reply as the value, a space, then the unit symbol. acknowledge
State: 100 km/h
